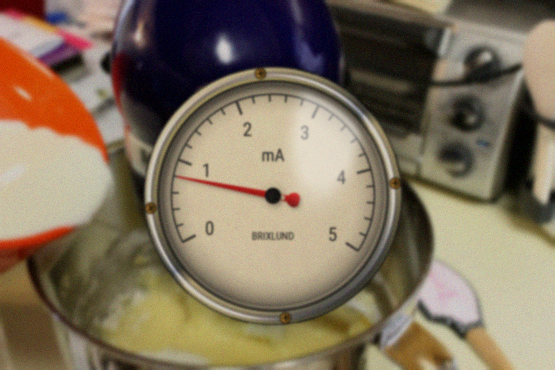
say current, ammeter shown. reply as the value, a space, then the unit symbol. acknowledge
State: 0.8 mA
